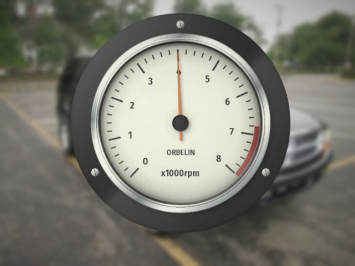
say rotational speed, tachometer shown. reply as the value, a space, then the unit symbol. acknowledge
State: 4000 rpm
